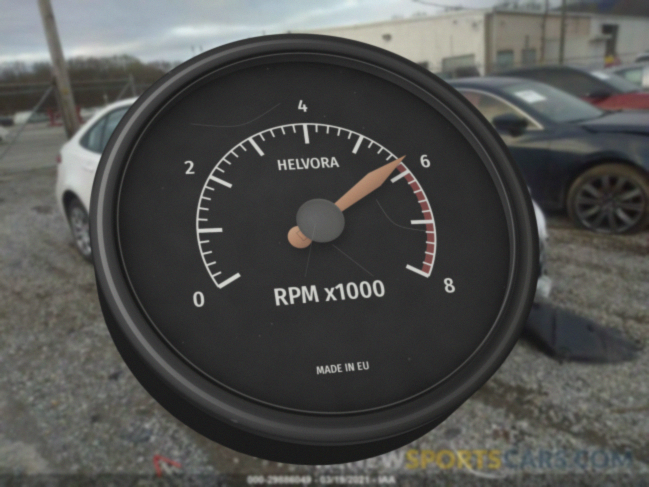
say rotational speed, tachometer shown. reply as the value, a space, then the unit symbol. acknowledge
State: 5800 rpm
